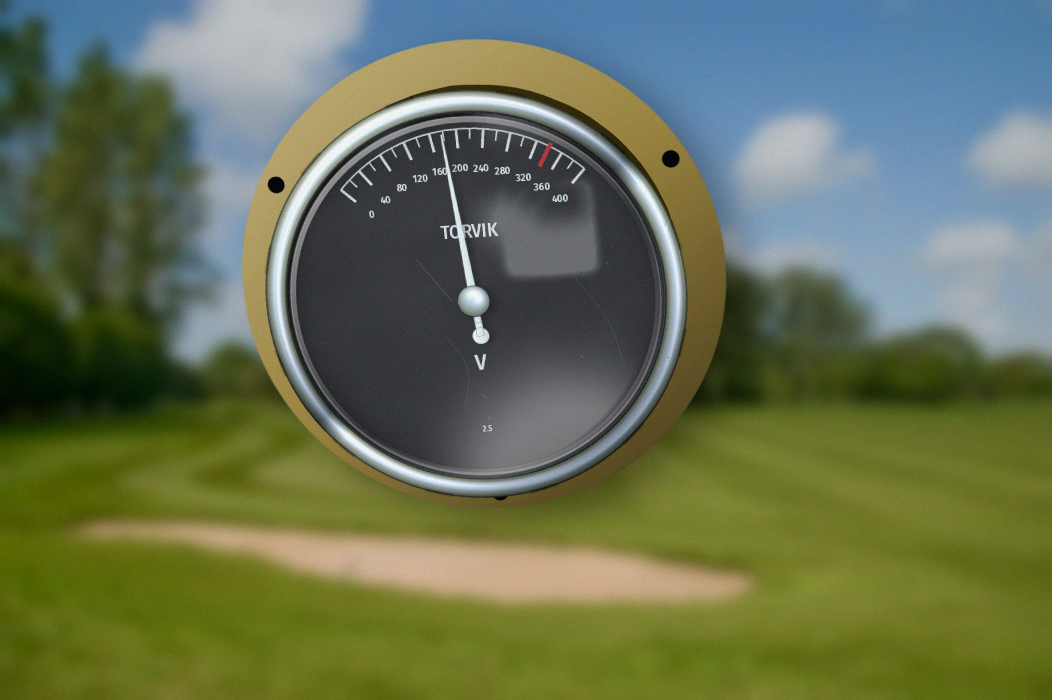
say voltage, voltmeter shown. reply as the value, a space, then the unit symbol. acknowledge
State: 180 V
